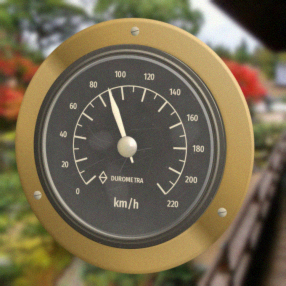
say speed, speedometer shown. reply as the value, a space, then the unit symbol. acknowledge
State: 90 km/h
